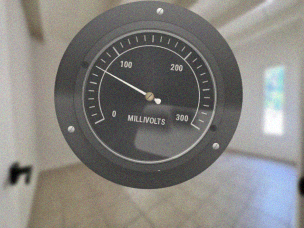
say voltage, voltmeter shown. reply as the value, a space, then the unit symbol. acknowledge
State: 70 mV
